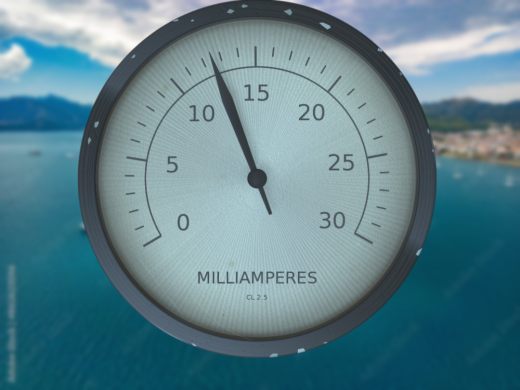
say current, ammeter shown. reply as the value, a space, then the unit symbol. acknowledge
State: 12.5 mA
